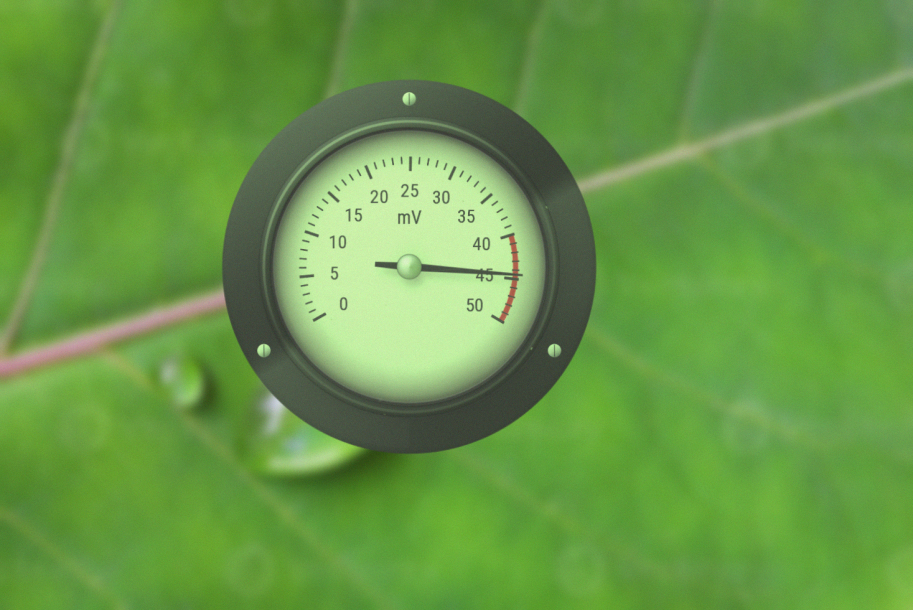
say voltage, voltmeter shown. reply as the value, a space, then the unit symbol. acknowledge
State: 44.5 mV
